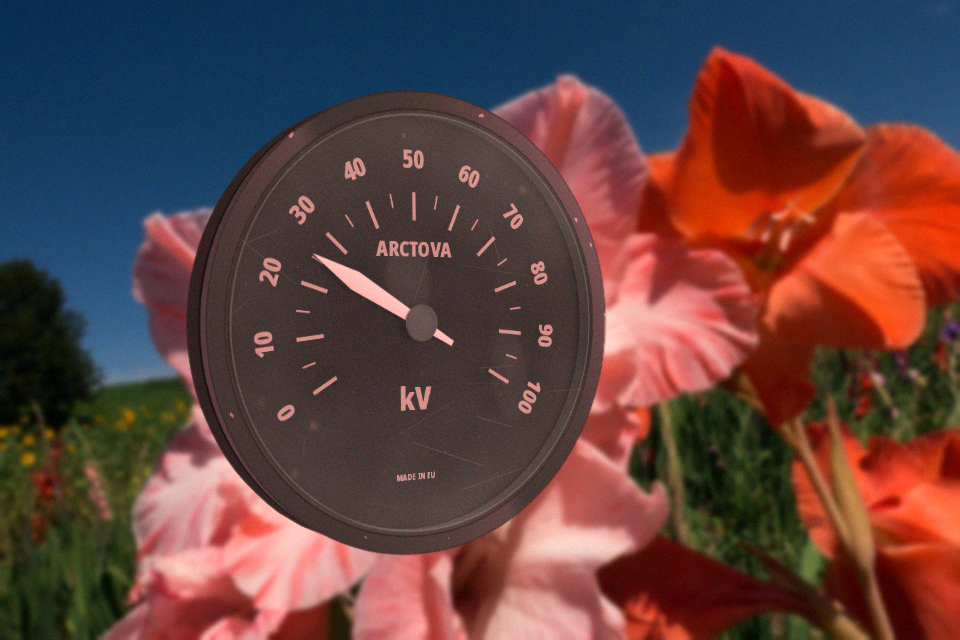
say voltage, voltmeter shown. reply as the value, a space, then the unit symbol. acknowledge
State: 25 kV
